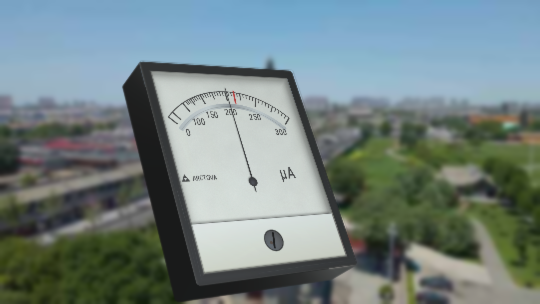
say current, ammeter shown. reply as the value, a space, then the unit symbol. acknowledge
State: 200 µA
